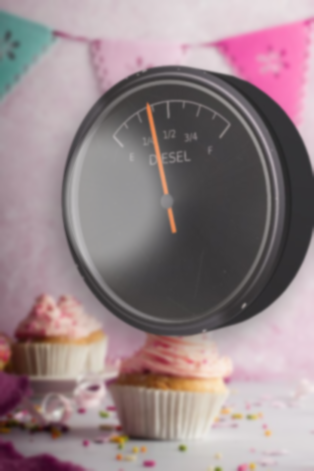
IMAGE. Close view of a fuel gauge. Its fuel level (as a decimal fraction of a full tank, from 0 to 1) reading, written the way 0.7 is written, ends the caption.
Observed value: 0.375
